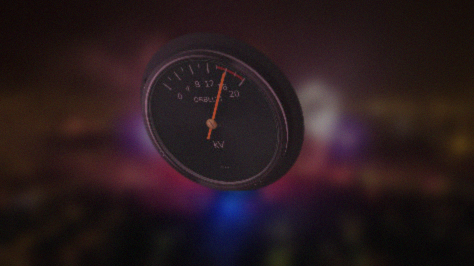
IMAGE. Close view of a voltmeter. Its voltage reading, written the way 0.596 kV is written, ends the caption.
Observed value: 16 kV
